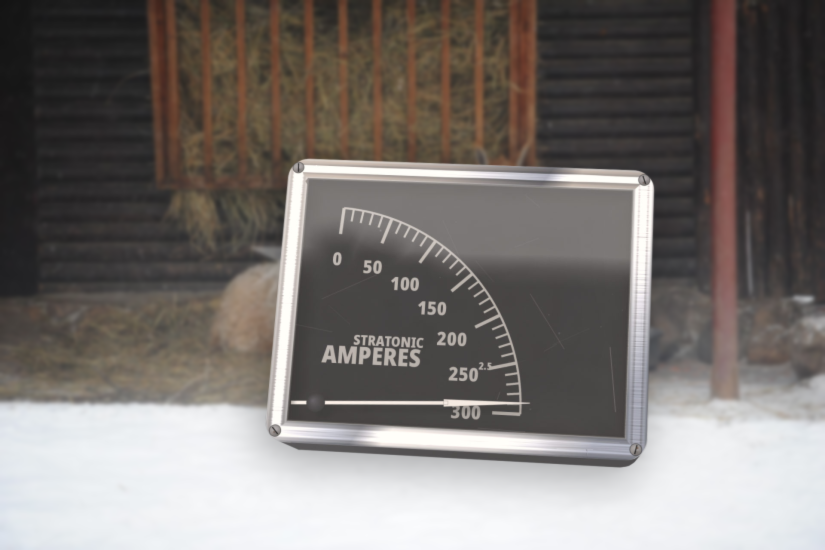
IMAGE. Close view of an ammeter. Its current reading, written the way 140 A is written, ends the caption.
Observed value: 290 A
